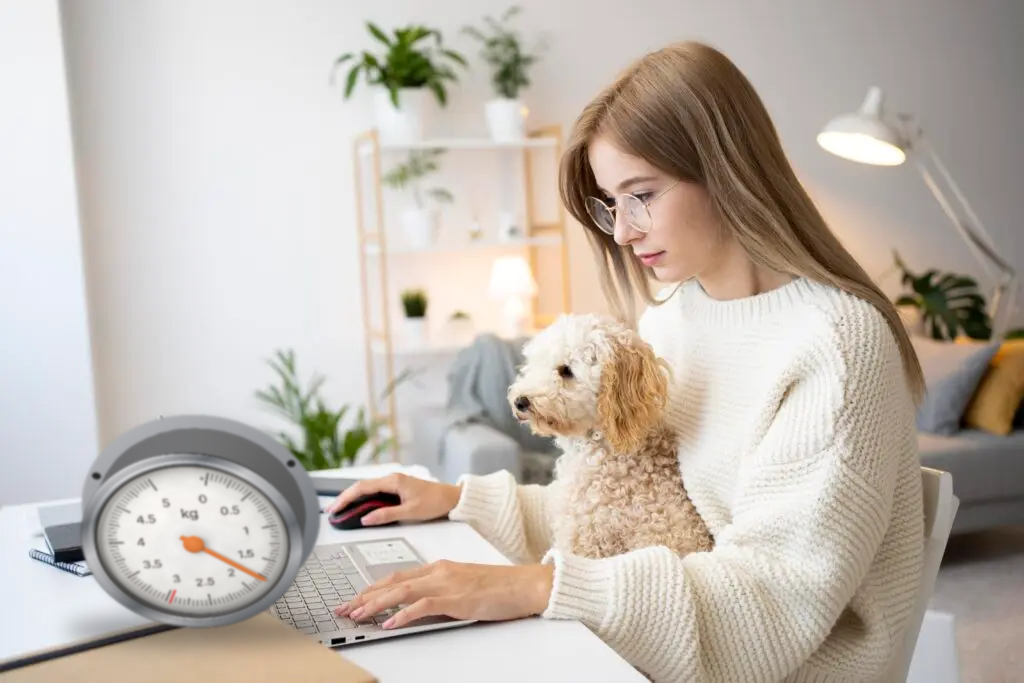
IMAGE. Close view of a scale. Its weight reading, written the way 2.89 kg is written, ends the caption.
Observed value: 1.75 kg
